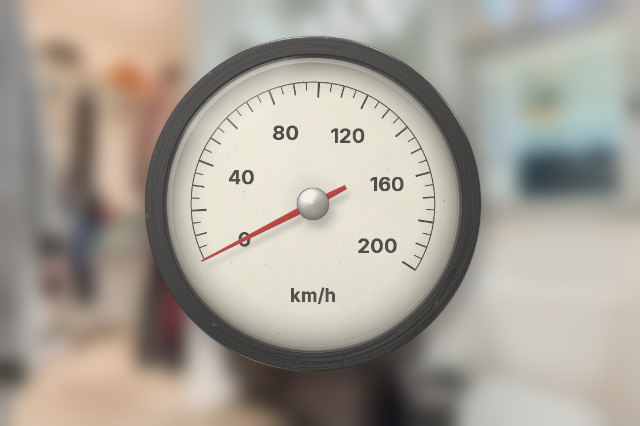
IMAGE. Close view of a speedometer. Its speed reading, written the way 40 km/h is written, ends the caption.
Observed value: 0 km/h
